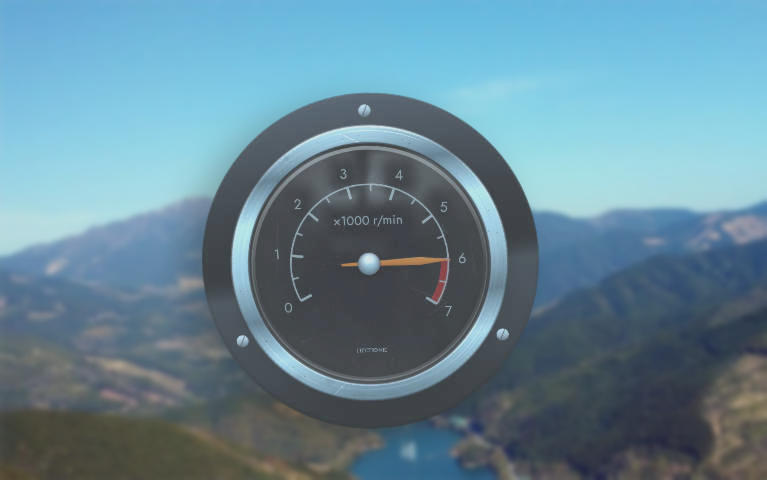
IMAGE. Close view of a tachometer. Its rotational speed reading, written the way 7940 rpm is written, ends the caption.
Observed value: 6000 rpm
